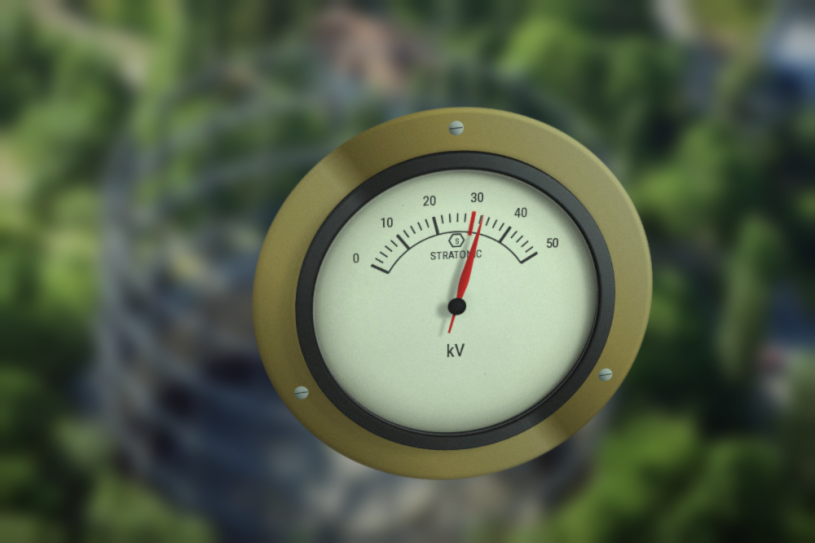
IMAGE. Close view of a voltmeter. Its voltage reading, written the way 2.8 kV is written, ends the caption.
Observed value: 32 kV
